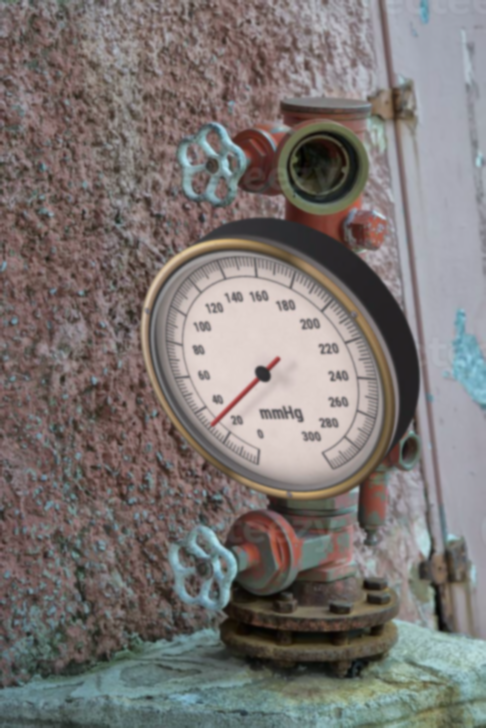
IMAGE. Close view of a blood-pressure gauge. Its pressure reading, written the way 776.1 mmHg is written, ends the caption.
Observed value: 30 mmHg
